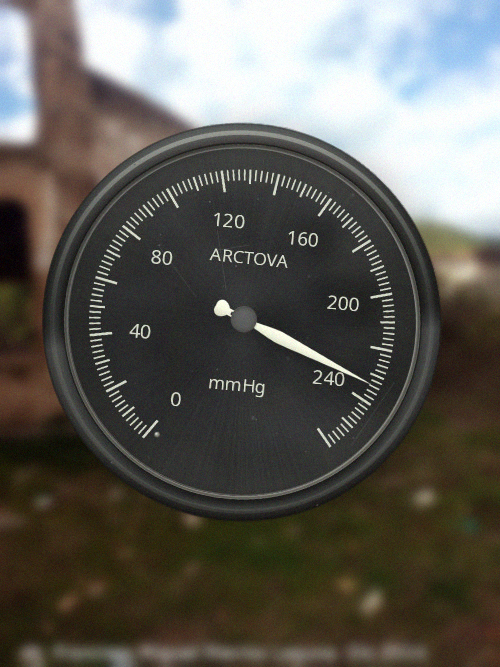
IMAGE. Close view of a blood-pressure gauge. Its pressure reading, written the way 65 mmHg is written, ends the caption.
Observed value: 234 mmHg
